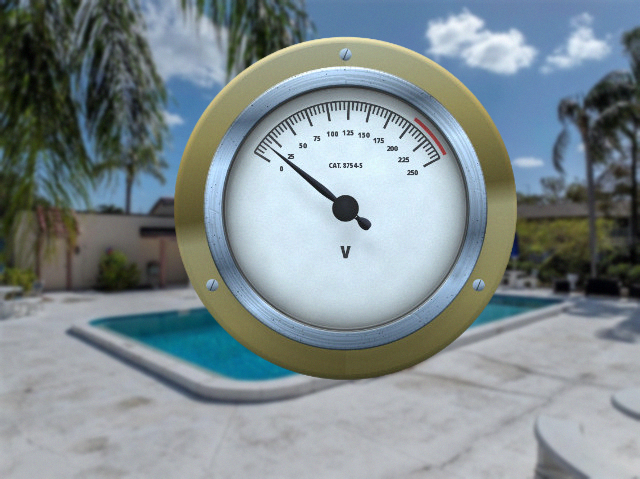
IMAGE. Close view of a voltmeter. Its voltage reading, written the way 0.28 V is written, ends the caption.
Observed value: 15 V
